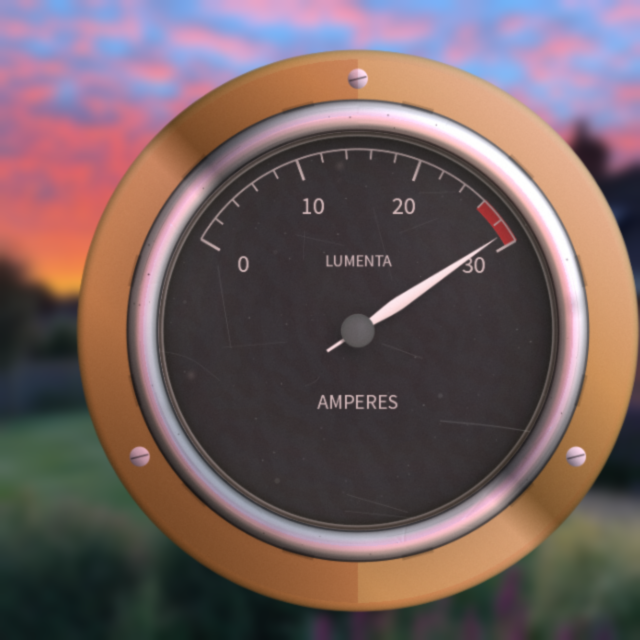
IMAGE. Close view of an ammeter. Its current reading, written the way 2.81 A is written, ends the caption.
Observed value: 29 A
